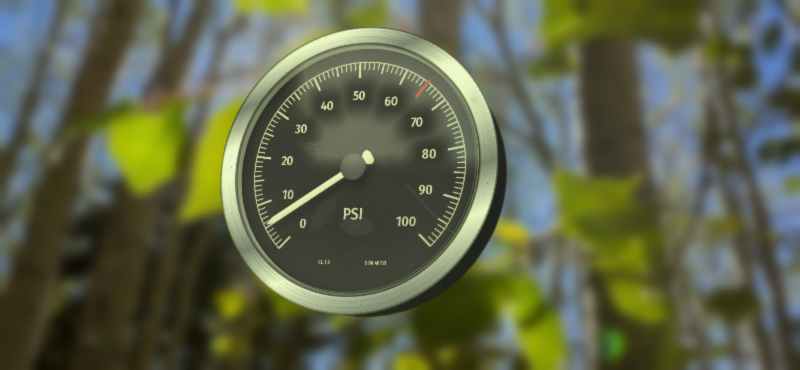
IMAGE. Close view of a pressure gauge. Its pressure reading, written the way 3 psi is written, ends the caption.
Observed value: 5 psi
